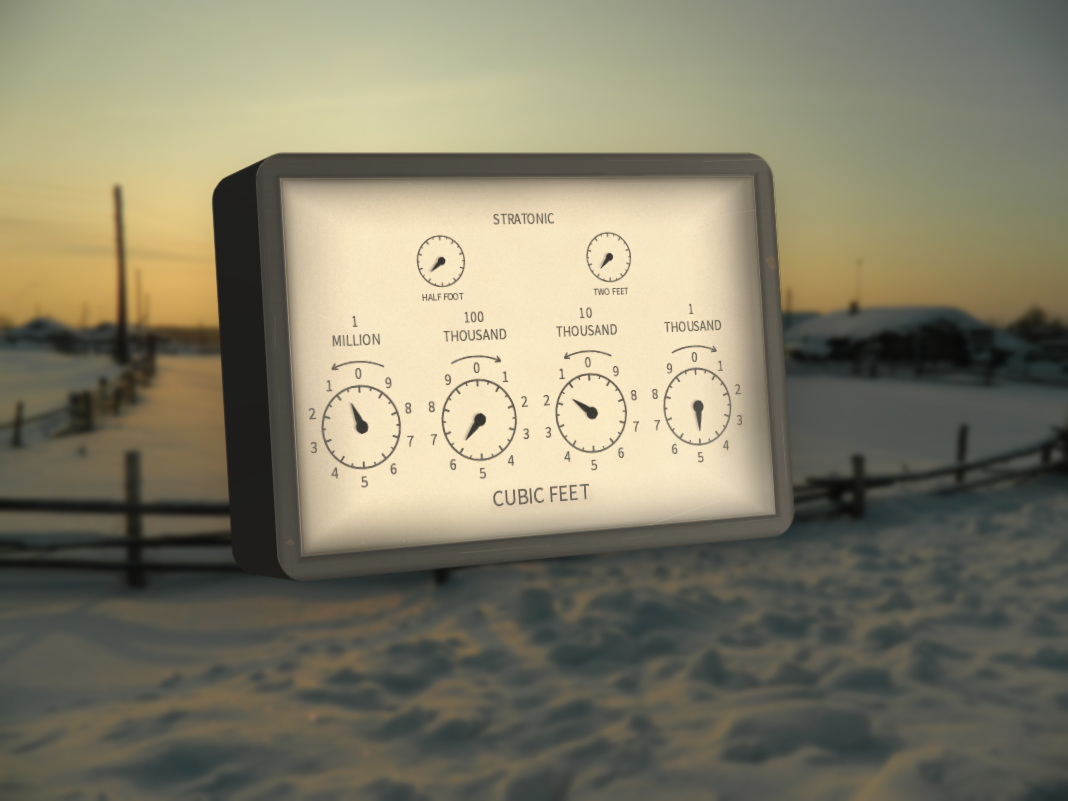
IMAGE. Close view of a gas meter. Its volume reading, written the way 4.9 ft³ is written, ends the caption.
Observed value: 61500 ft³
